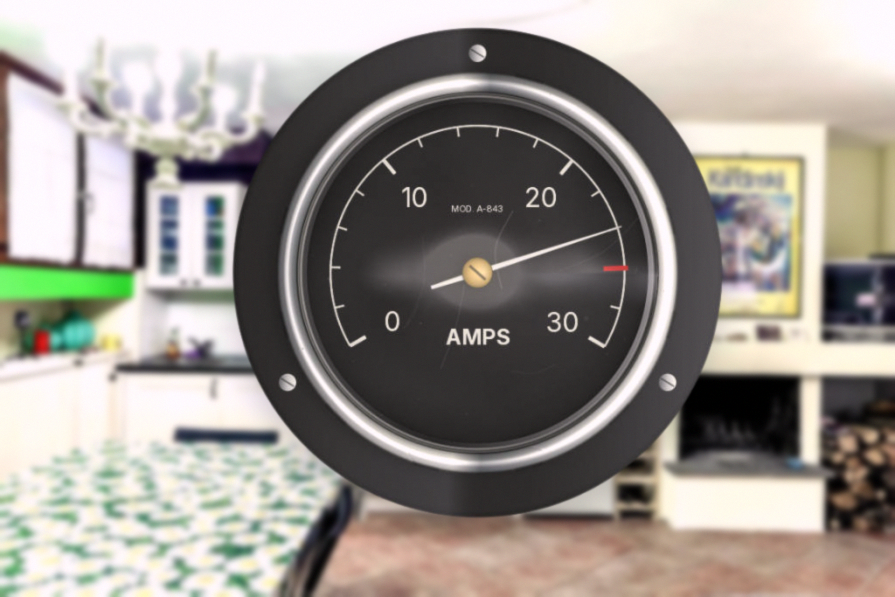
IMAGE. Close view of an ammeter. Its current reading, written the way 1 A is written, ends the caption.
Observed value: 24 A
